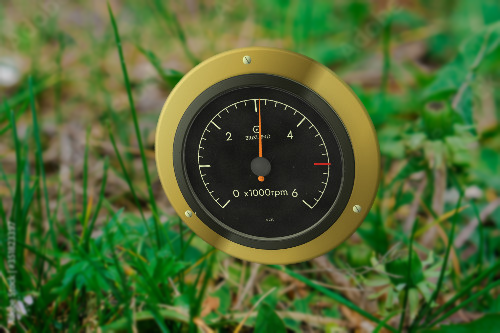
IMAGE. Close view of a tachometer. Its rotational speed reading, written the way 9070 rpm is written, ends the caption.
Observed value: 3100 rpm
